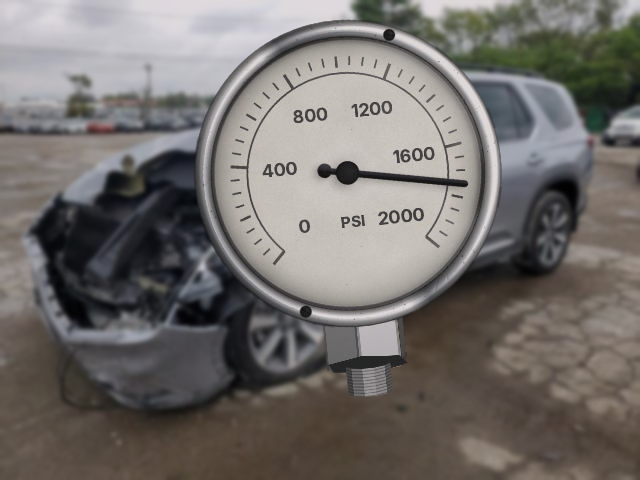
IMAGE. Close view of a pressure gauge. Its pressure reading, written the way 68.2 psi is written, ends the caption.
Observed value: 1750 psi
